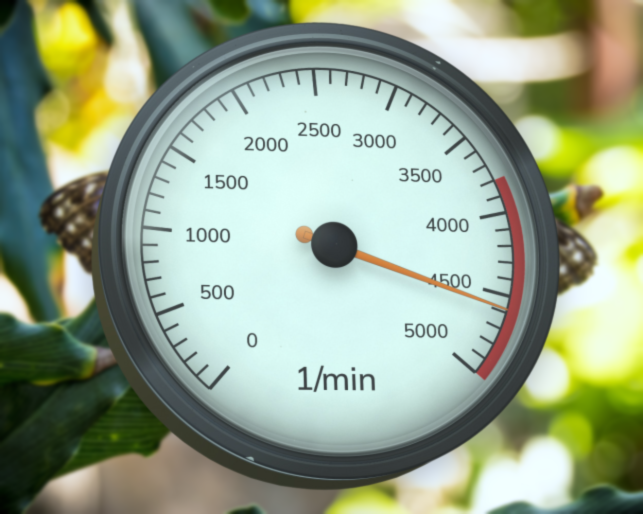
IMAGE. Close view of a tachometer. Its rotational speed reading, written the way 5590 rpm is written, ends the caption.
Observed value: 4600 rpm
